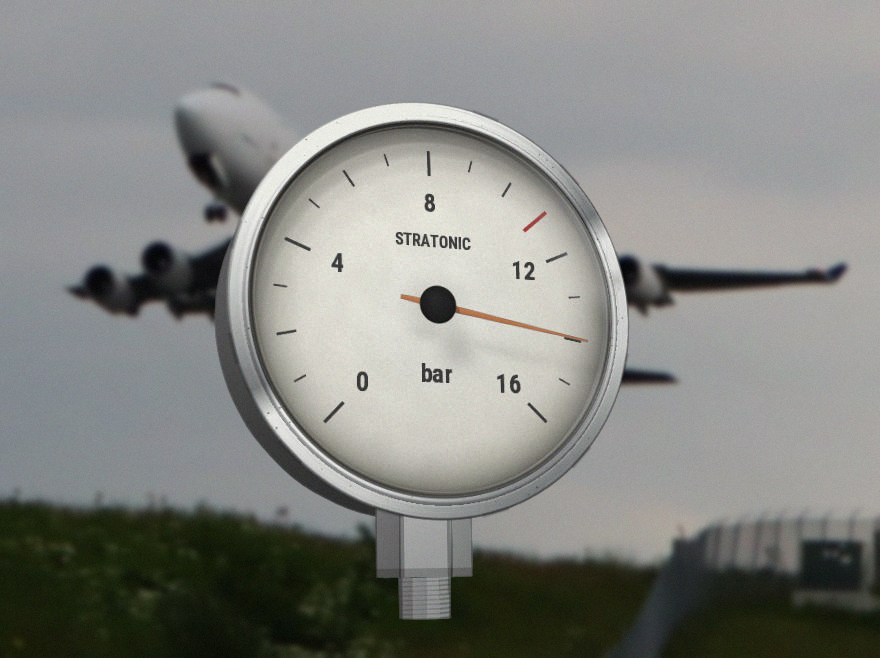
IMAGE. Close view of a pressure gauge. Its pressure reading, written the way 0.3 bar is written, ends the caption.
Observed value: 14 bar
